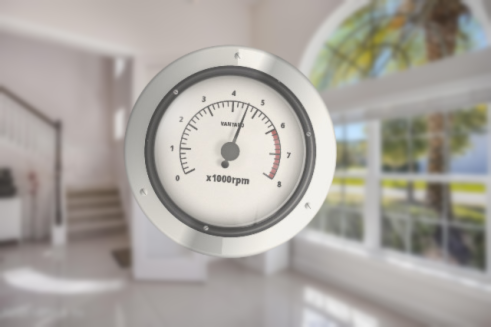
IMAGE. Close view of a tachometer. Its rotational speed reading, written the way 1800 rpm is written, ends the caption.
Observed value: 4600 rpm
